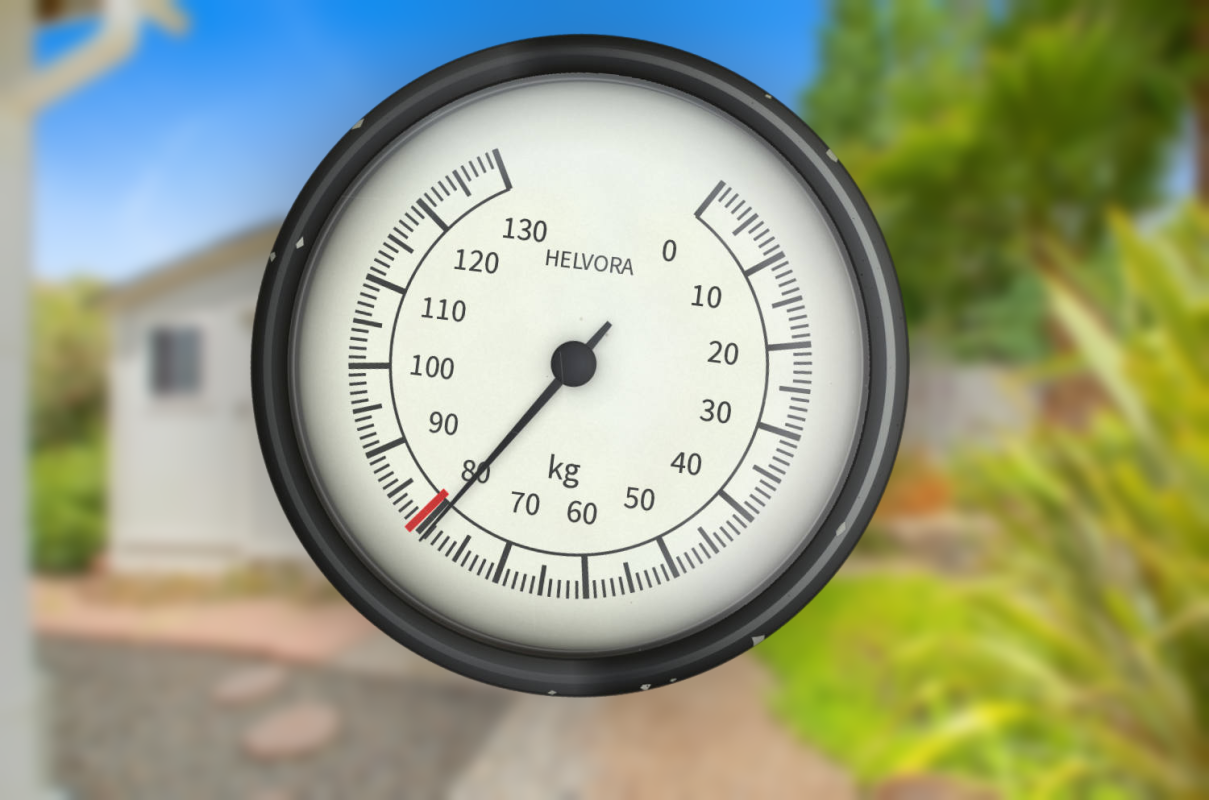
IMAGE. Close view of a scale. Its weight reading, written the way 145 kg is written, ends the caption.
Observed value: 79 kg
